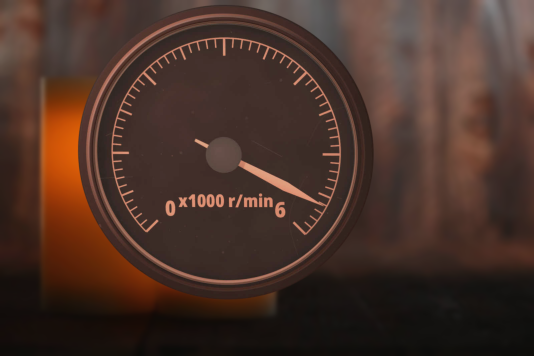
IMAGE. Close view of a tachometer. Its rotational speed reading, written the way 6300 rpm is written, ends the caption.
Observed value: 5600 rpm
